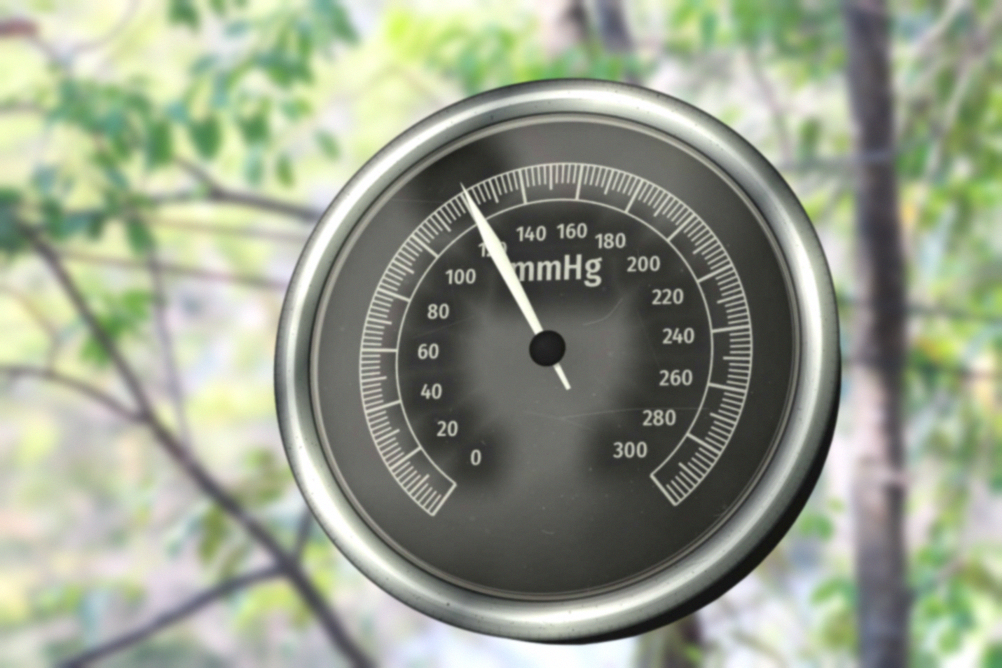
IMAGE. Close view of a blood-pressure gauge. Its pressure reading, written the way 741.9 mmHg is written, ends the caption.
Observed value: 122 mmHg
